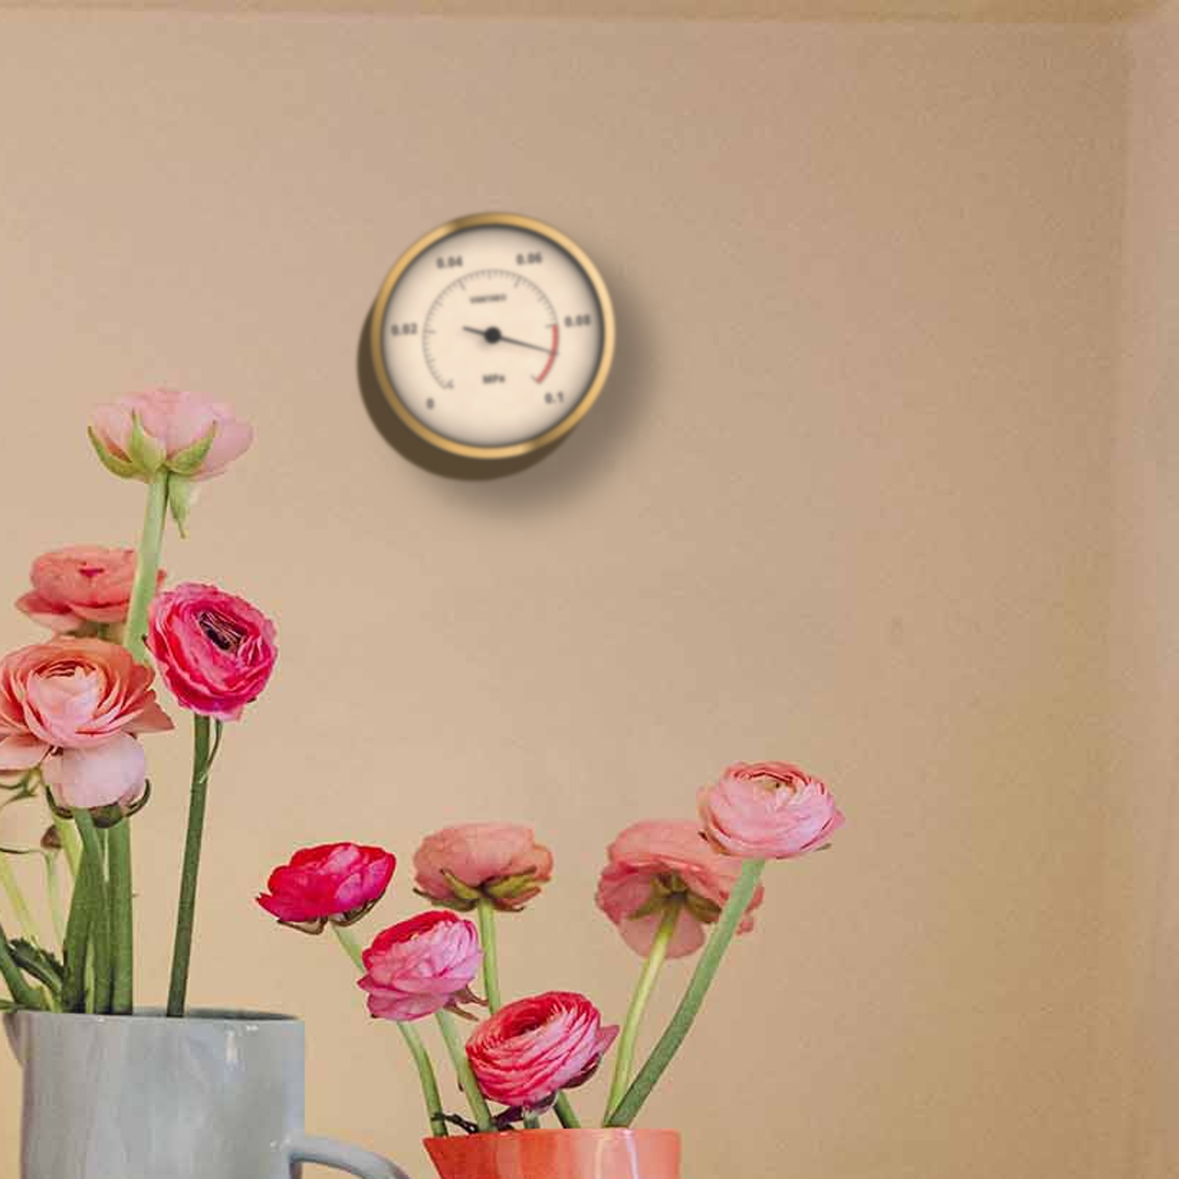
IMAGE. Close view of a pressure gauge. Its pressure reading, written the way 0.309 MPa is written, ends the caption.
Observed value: 0.09 MPa
